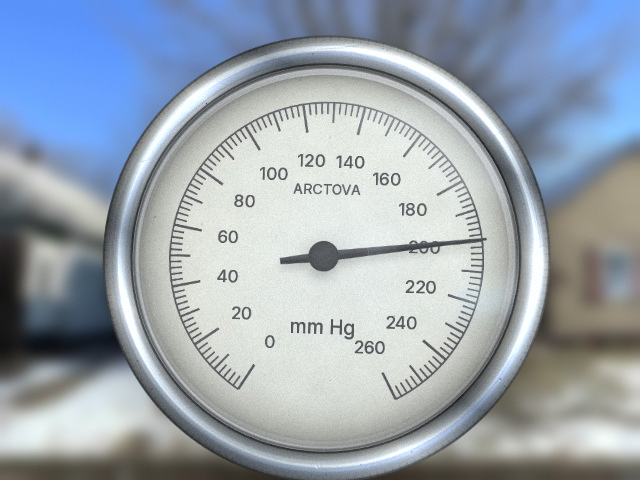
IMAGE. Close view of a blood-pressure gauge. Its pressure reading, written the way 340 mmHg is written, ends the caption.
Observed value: 200 mmHg
